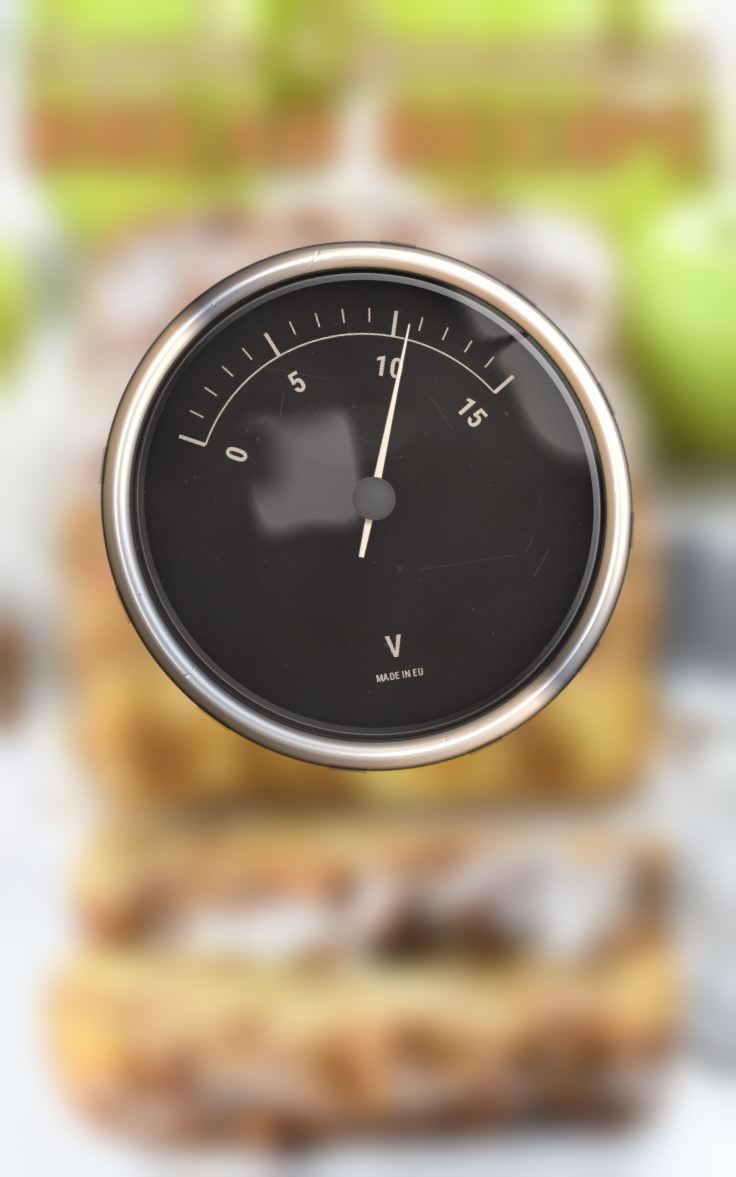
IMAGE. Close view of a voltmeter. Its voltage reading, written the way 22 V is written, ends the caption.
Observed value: 10.5 V
